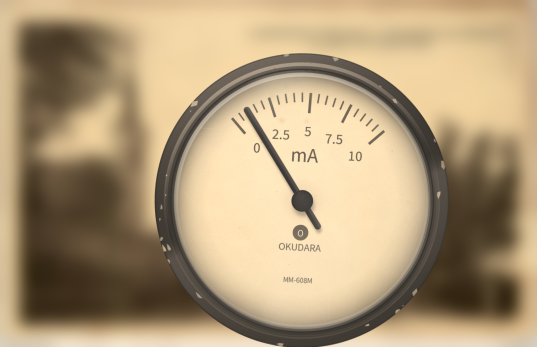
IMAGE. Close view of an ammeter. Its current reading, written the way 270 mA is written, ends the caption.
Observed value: 1 mA
